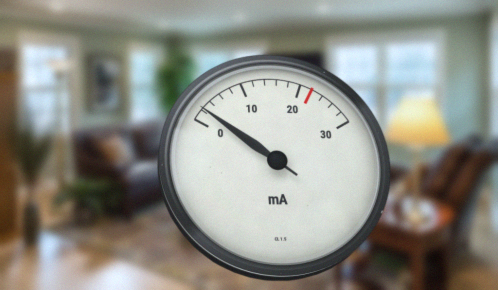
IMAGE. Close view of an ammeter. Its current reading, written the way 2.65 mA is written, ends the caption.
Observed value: 2 mA
